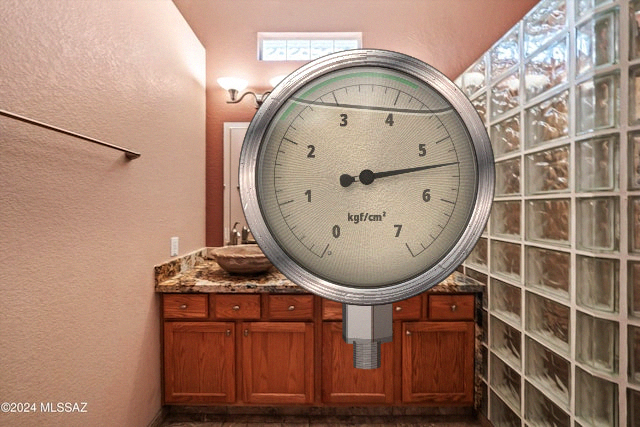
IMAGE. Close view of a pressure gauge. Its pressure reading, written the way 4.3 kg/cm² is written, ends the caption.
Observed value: 5.4 kg/cm²
